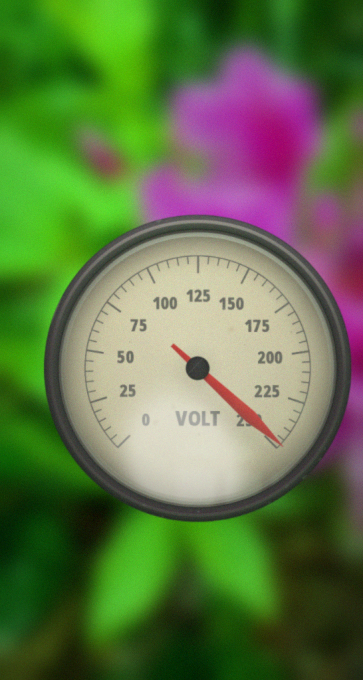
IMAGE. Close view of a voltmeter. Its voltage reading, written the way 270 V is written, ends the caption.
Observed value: 247.5 V
